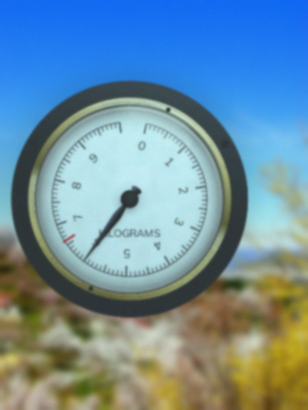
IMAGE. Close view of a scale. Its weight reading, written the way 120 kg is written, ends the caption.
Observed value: 6 kg
